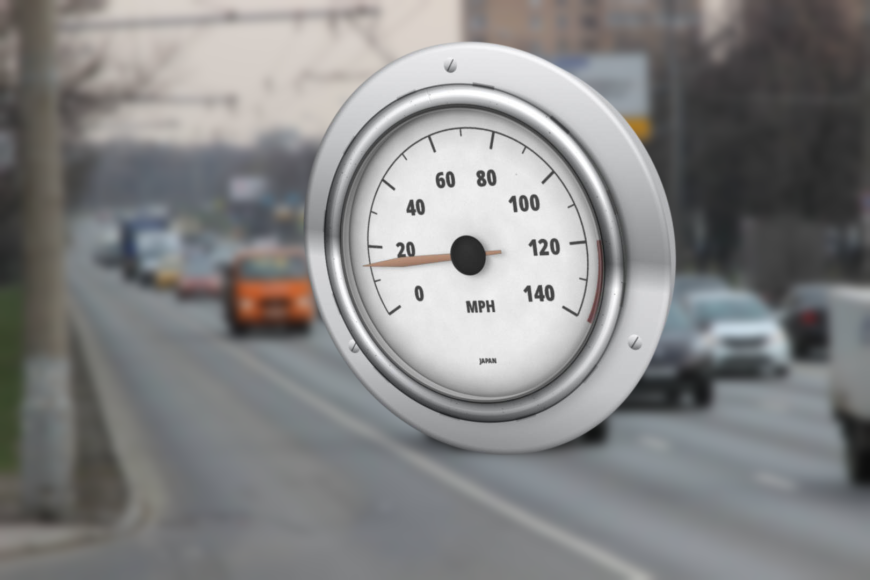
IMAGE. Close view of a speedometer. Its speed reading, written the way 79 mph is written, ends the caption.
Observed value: 15 mph
